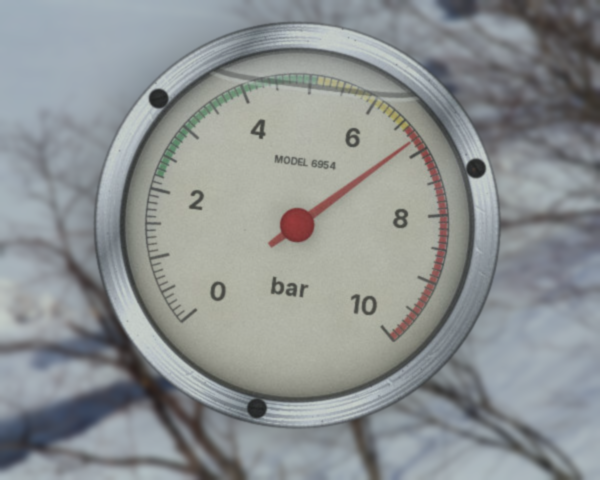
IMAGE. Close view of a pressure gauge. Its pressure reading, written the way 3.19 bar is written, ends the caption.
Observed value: 6.8 bar
